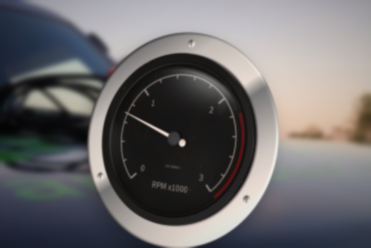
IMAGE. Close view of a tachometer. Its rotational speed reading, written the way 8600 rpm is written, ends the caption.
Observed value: 700 rpm
